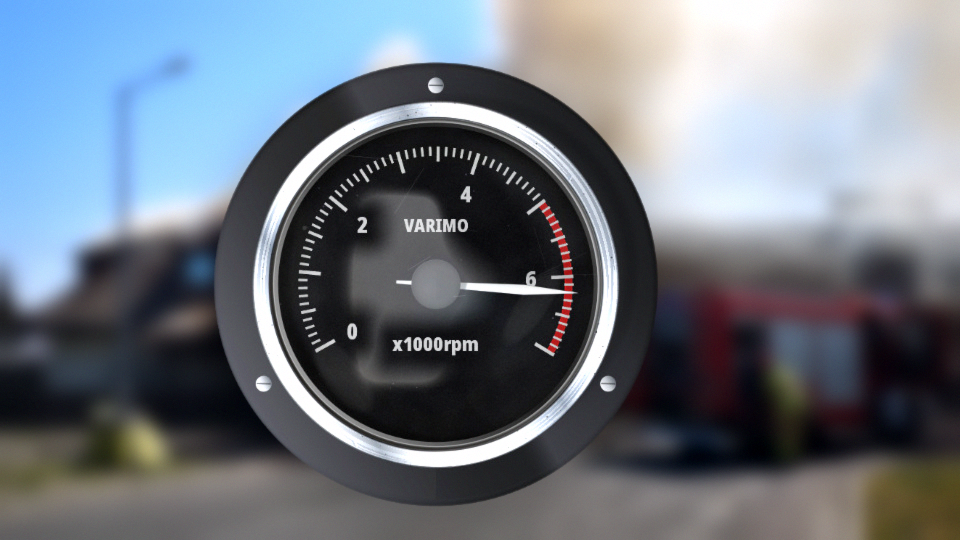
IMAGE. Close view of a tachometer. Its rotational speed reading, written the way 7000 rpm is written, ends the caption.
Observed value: 6200 rpm
